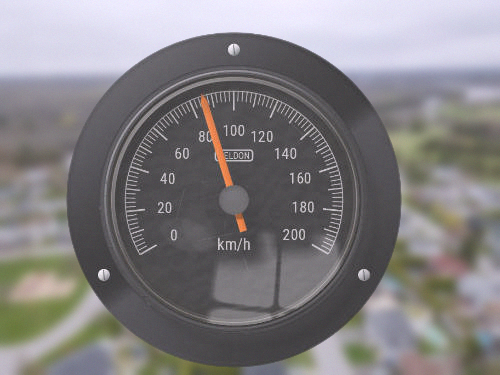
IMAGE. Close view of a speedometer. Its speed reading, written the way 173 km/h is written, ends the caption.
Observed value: 86 km/h
